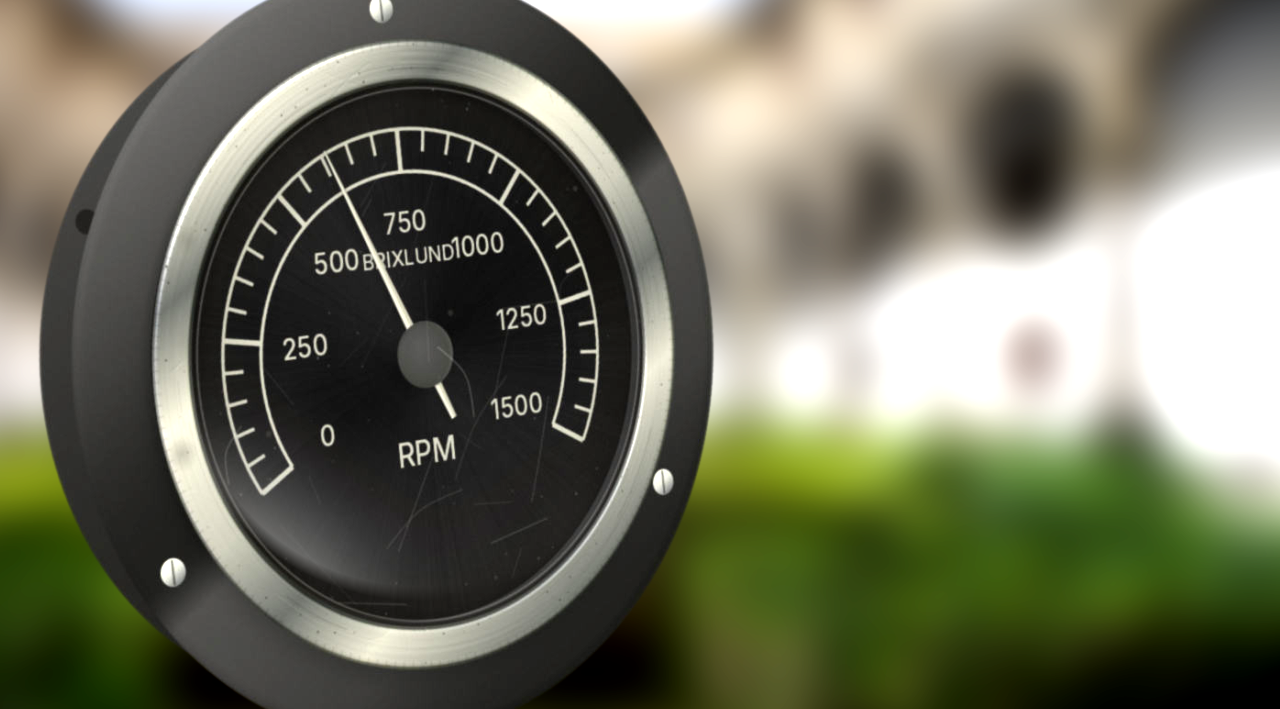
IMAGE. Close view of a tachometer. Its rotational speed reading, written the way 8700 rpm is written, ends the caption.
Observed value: 600 rpm
